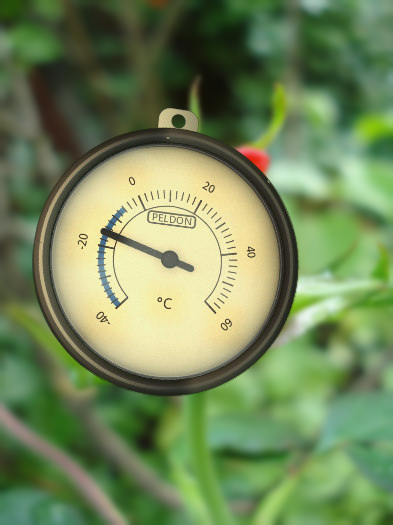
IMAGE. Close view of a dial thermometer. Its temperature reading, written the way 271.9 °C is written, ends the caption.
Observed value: -16 °C
